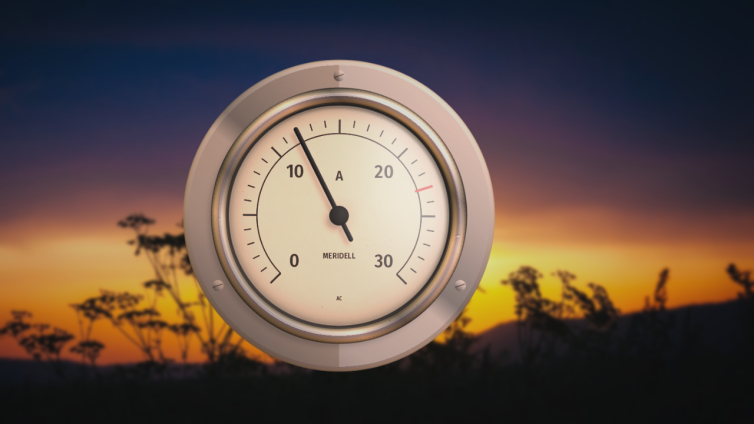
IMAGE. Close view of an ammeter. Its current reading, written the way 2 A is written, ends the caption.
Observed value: 12 A
